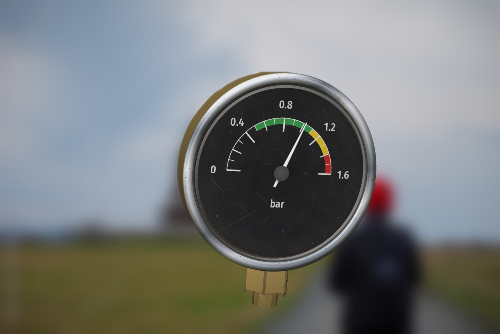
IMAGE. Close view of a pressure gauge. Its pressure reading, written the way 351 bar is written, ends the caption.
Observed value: 1 bar
